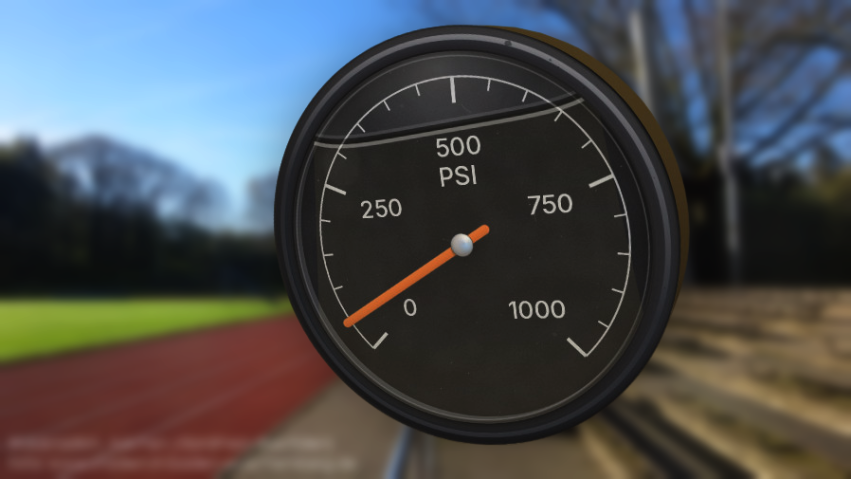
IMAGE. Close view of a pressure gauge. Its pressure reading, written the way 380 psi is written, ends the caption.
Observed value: 50 psi
